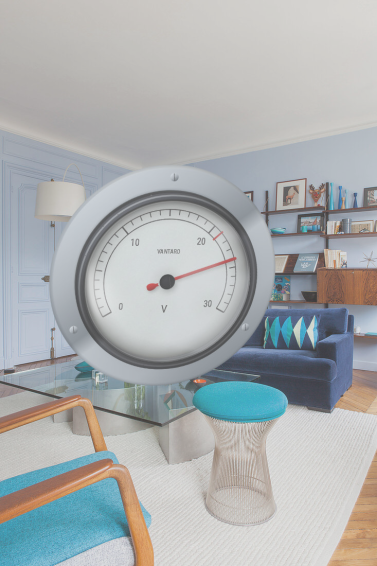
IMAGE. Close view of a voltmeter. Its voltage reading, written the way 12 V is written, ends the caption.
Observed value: 24 V
